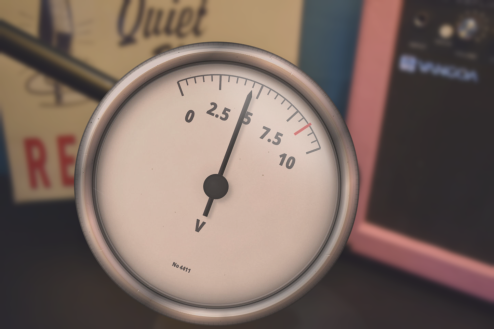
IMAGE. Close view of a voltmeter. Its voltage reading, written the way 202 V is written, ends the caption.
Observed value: 4.5 V
